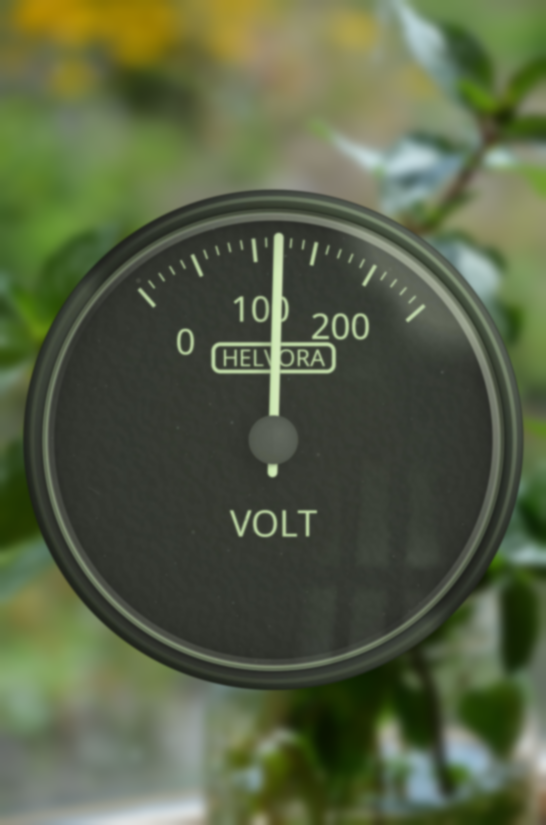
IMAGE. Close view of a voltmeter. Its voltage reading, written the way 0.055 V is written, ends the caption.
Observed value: 120 V
